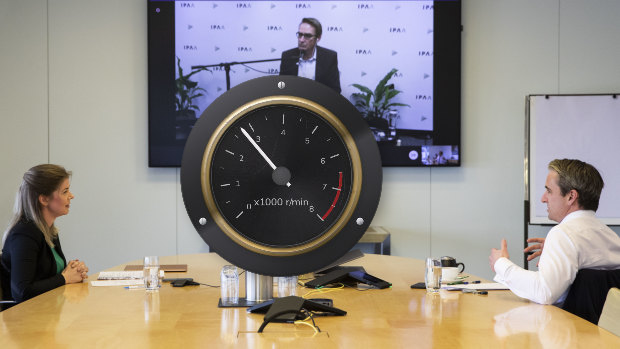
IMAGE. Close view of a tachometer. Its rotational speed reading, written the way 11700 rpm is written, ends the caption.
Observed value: 2750 rpm
